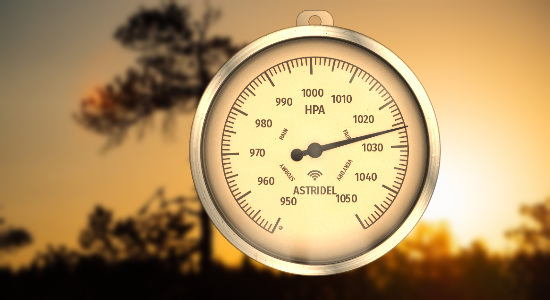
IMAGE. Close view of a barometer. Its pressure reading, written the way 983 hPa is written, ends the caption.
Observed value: 1026 hPa
